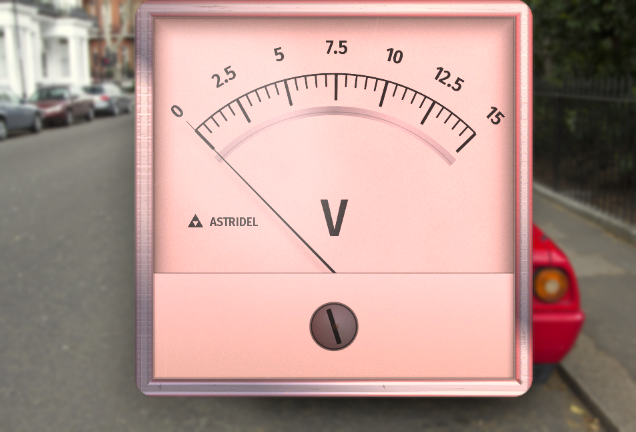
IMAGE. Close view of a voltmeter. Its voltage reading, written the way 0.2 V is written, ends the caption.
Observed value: 0 V
